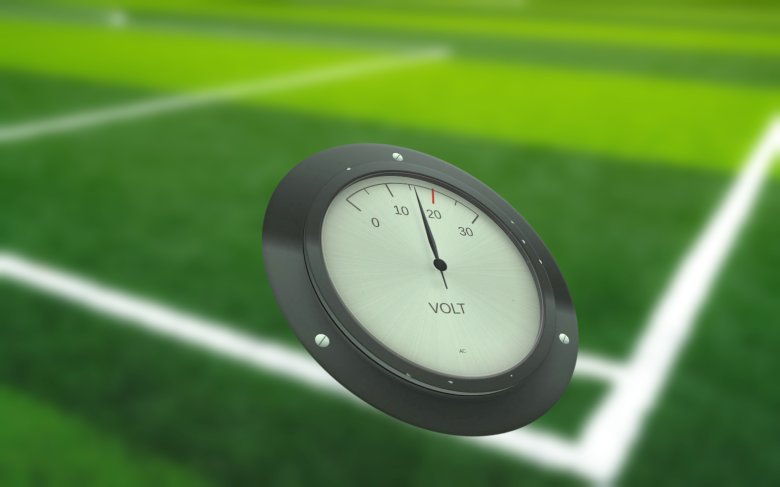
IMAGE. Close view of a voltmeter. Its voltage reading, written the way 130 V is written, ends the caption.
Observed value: 15 V
